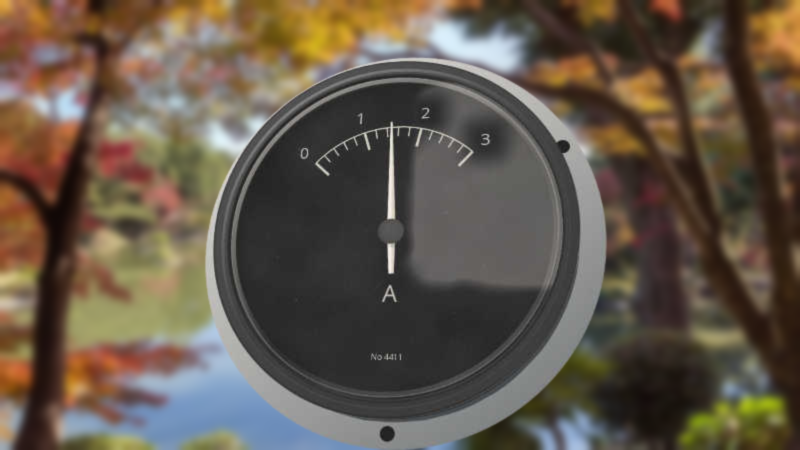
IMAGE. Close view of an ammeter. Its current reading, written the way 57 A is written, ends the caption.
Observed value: 1.5 A
